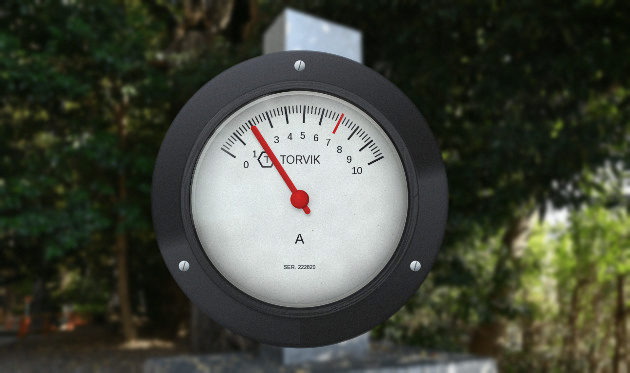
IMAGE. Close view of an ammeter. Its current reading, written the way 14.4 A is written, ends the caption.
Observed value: 2 A
